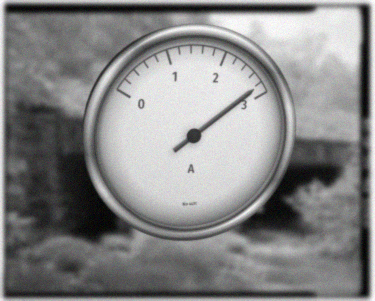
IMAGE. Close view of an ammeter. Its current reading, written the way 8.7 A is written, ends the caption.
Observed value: 2.8 A
